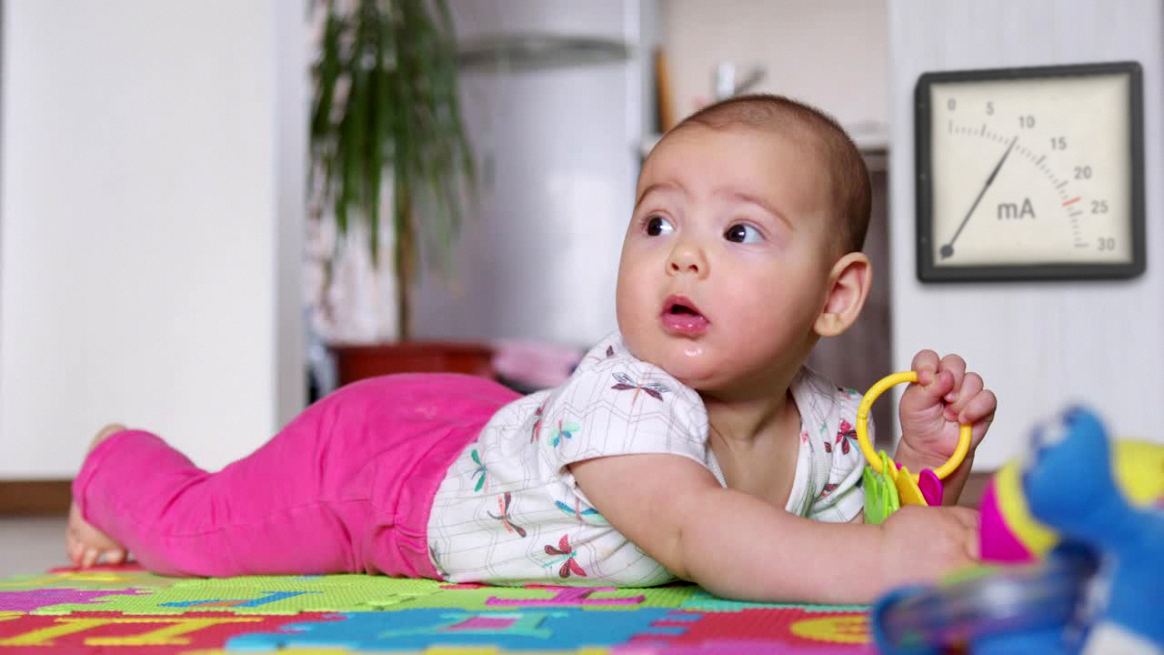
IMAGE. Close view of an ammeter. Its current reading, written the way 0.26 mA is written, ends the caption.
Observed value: 10 mA
